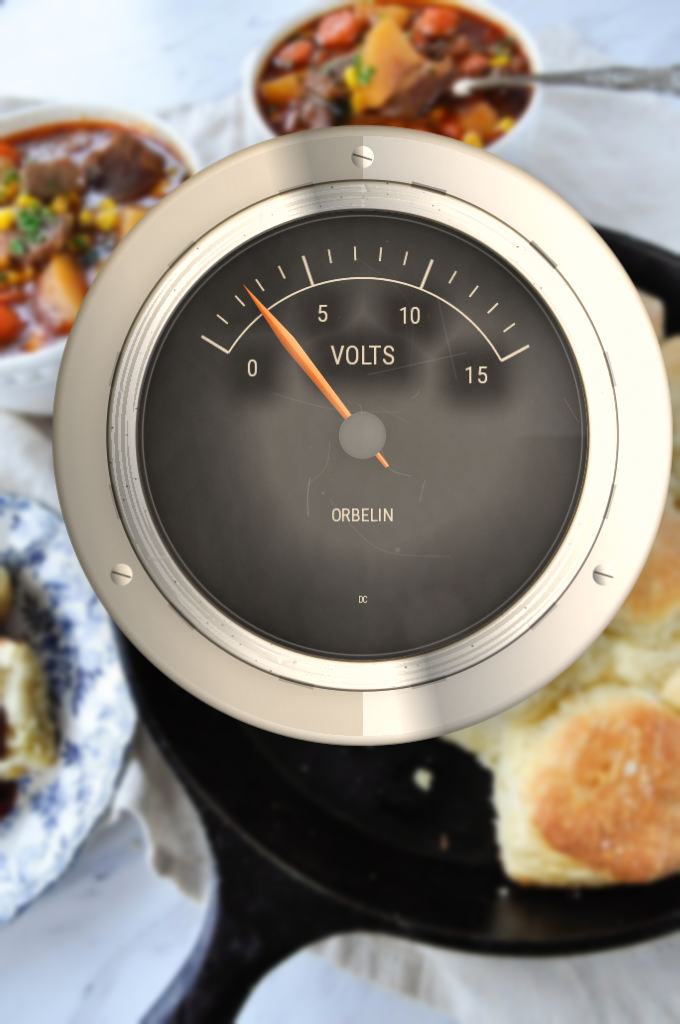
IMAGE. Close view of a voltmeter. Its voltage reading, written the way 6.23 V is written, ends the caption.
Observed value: 2.5 V
